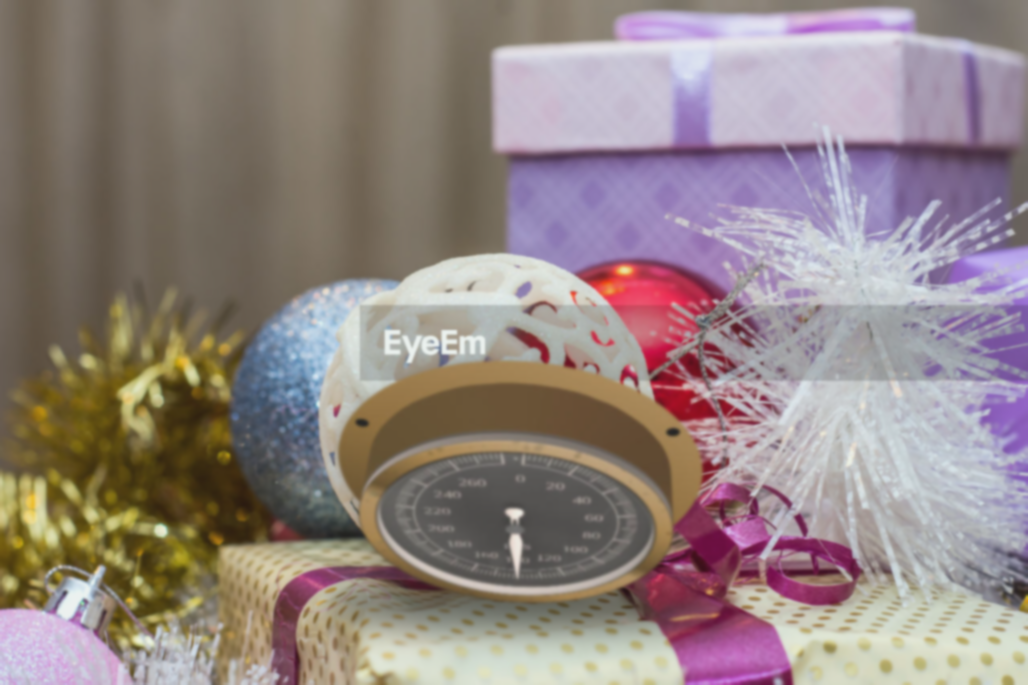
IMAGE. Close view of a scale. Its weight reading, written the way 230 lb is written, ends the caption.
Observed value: 140 lb
